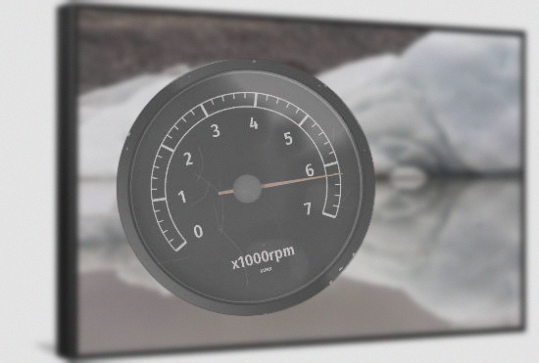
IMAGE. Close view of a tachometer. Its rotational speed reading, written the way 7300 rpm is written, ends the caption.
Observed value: 6200 rpm
